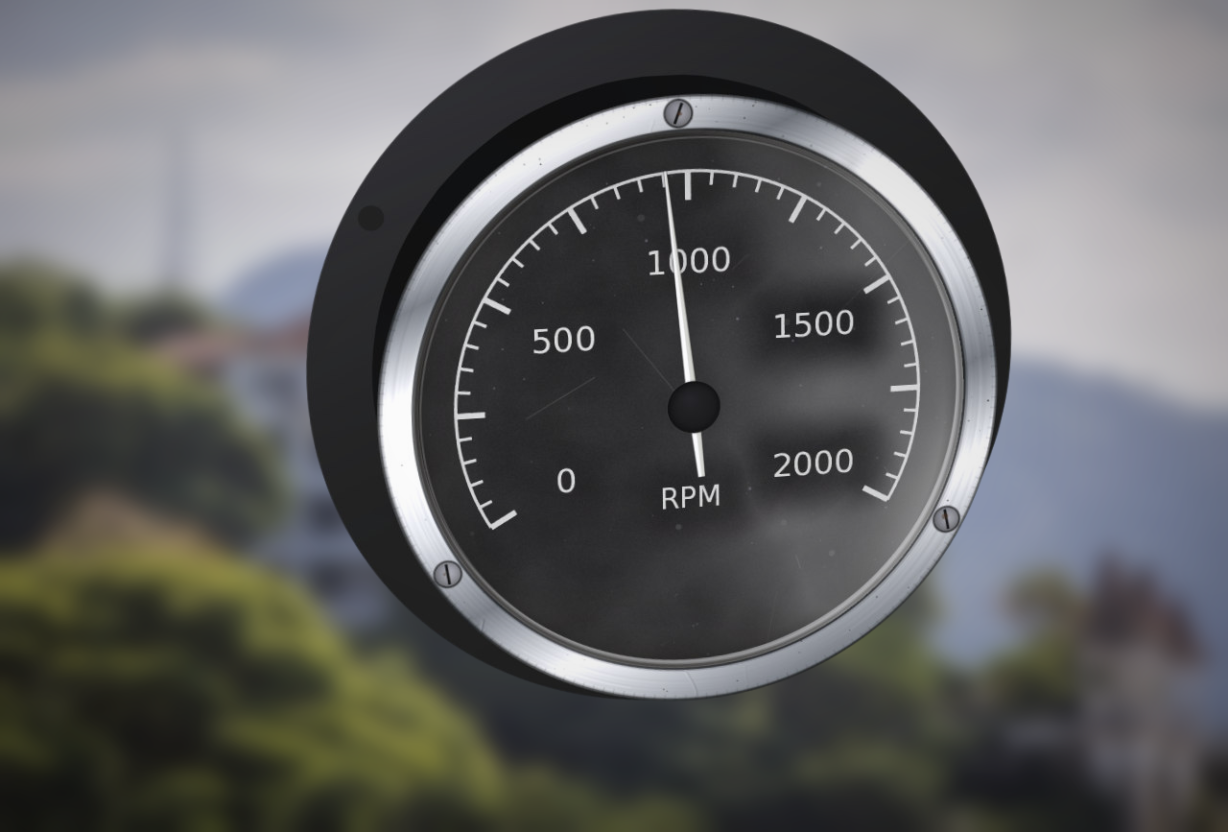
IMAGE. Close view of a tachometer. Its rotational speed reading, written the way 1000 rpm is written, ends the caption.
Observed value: 950 rpm
